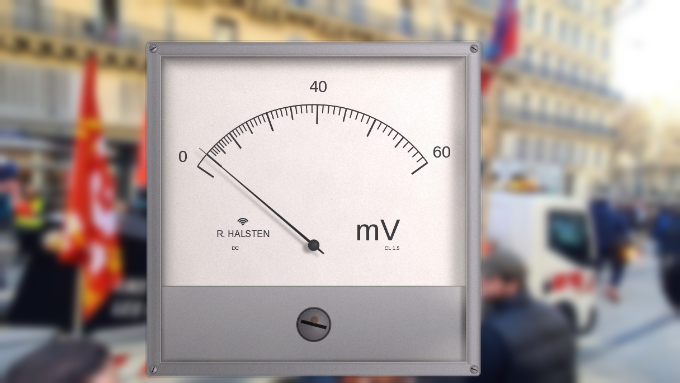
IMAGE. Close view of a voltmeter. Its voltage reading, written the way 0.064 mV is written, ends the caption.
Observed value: 10 mV
